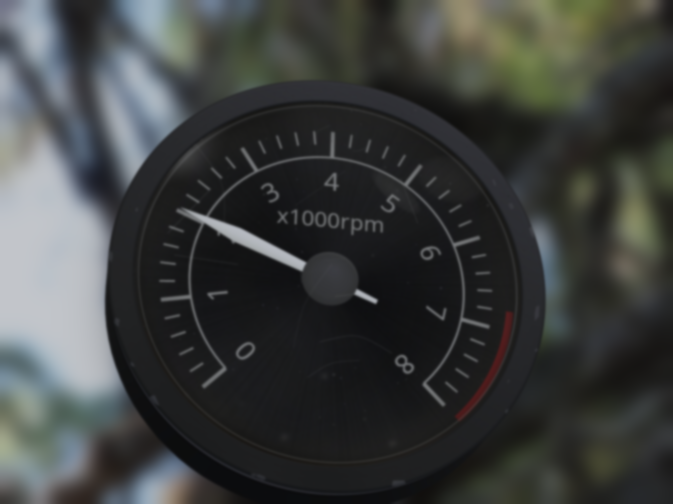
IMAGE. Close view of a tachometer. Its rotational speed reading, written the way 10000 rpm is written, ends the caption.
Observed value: 2000 rpm
